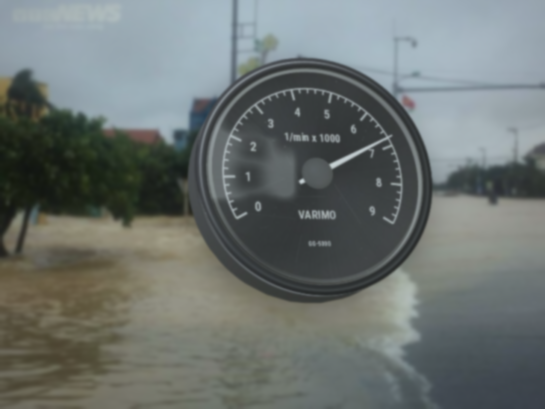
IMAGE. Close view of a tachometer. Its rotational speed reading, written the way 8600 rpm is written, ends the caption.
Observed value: 6800 rpm
